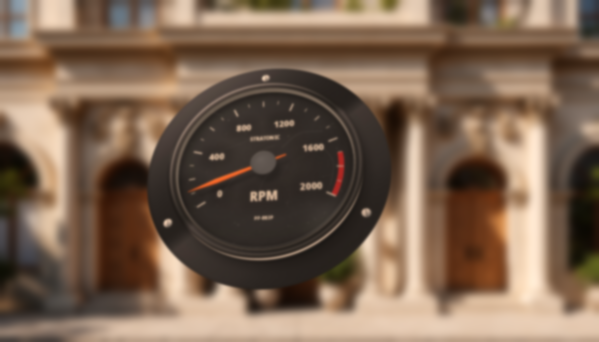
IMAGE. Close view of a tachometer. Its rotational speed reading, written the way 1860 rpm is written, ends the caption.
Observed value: 100 rpm
